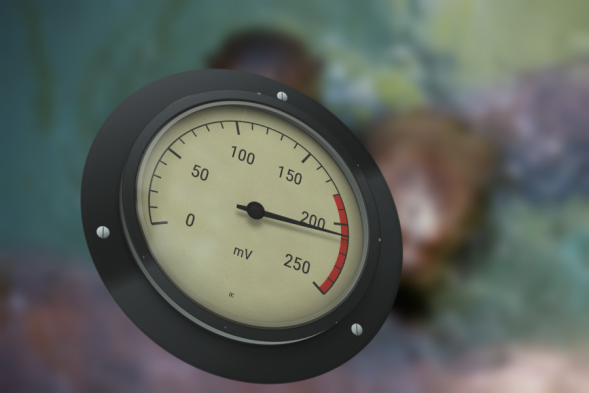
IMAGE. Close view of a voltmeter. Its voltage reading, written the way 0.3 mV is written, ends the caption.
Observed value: 210 mV
